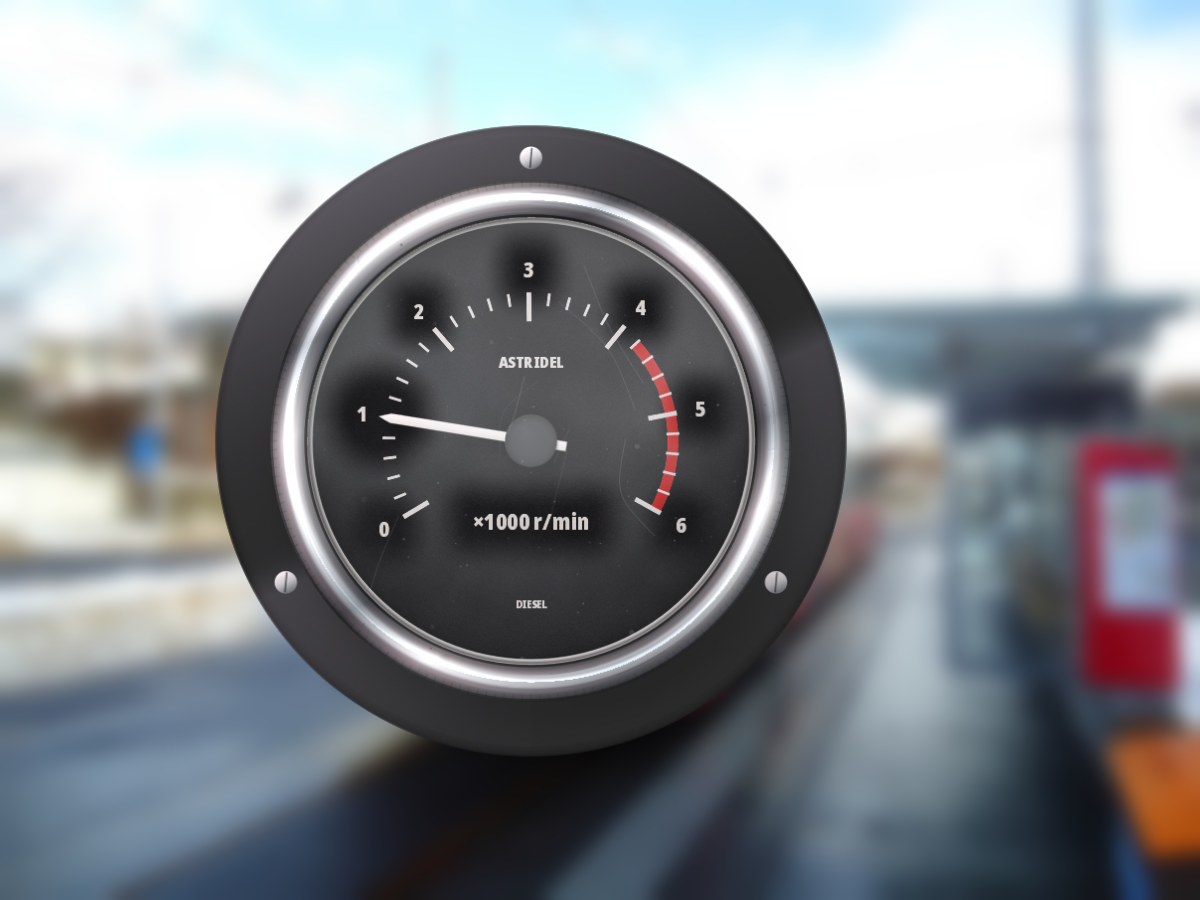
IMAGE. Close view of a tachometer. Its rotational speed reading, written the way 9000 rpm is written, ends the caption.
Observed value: 1000 rpm
